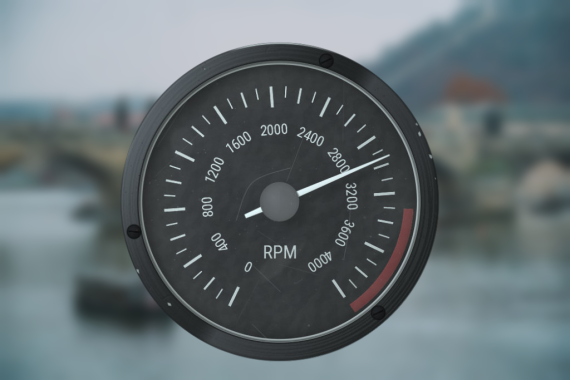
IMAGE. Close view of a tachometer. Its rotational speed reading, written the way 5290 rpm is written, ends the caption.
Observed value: 2950 rpm
